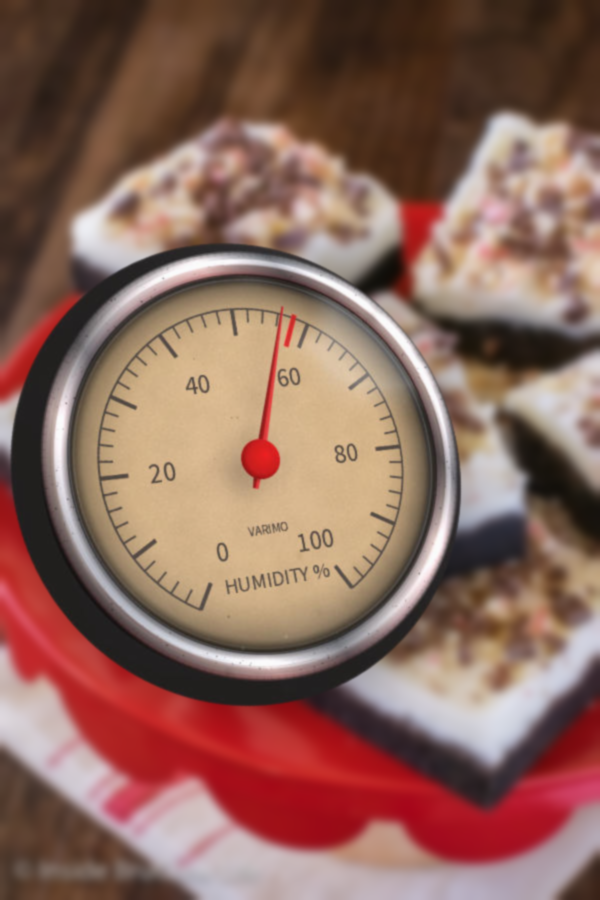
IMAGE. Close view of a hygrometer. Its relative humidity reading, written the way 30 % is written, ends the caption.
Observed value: 56 %
